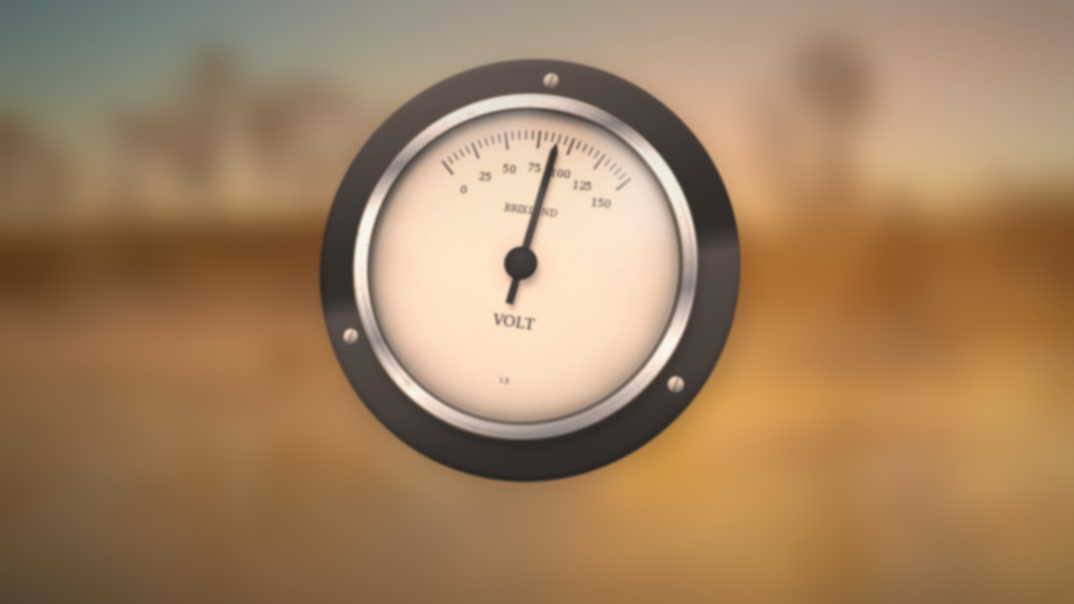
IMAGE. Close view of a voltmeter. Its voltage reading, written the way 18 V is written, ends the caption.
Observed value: 90 V
